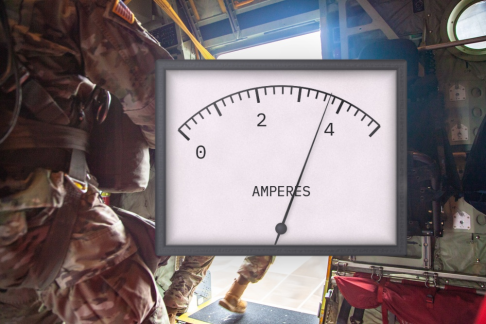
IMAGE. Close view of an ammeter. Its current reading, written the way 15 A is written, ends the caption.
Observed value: 3.7 A
